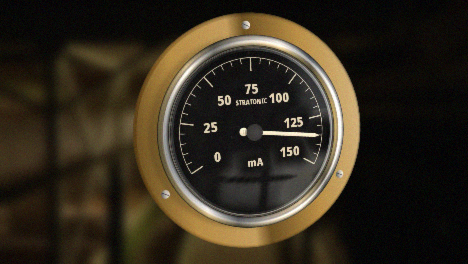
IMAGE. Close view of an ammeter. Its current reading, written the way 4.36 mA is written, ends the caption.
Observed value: 135 mA
